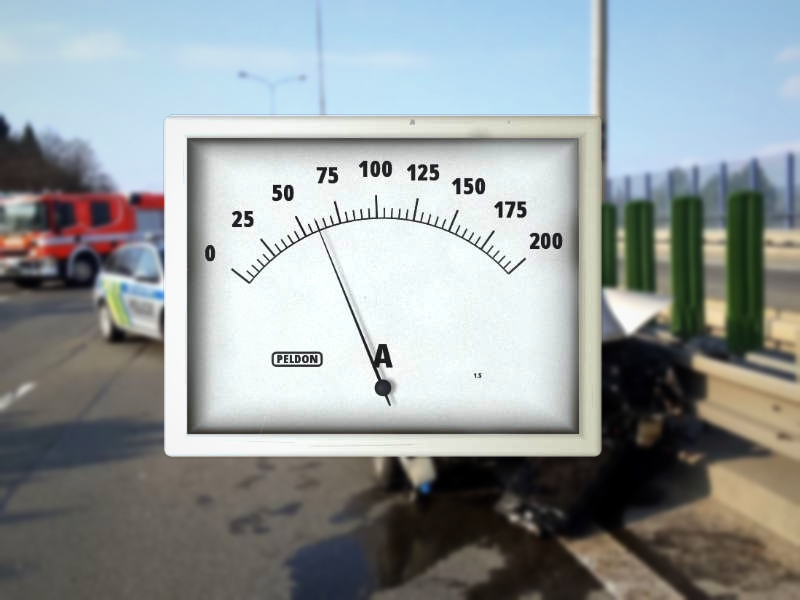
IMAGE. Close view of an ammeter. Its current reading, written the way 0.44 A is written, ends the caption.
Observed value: 60 A
